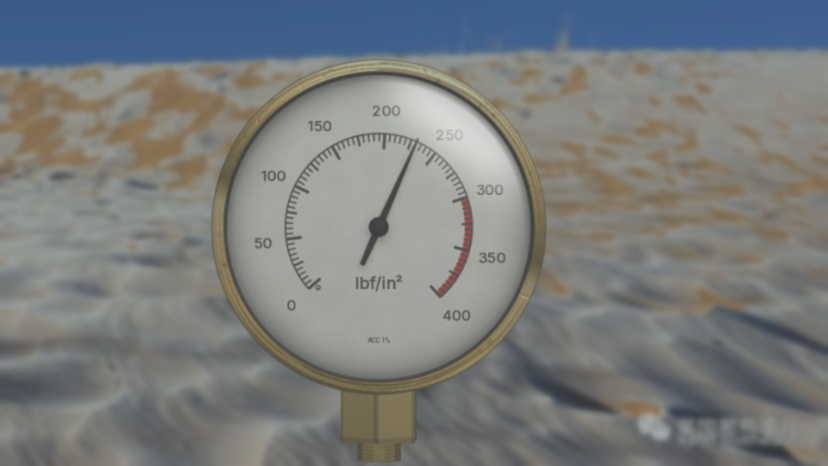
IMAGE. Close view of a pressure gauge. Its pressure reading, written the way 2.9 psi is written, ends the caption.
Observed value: 230 psi
